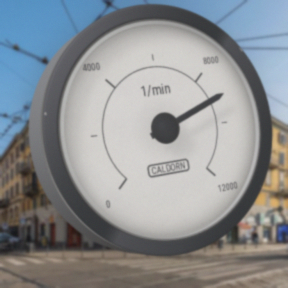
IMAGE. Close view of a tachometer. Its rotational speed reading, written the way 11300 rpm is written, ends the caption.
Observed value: 9000 rpm
